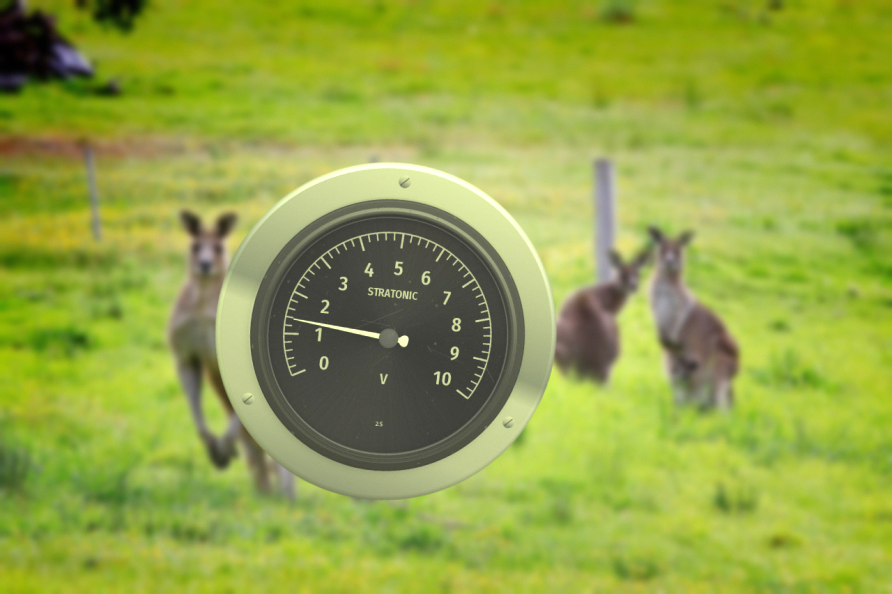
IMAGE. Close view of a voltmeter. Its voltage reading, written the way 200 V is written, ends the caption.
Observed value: 1.4 V
